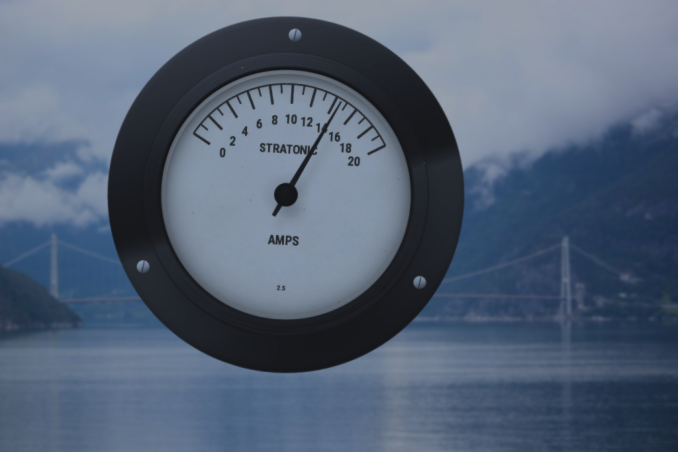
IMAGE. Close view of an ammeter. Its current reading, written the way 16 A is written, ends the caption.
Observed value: 14.5 A
